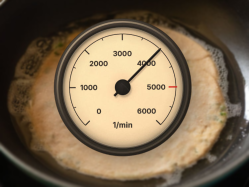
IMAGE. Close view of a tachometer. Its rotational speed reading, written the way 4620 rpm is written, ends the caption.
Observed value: 4000 rpm
